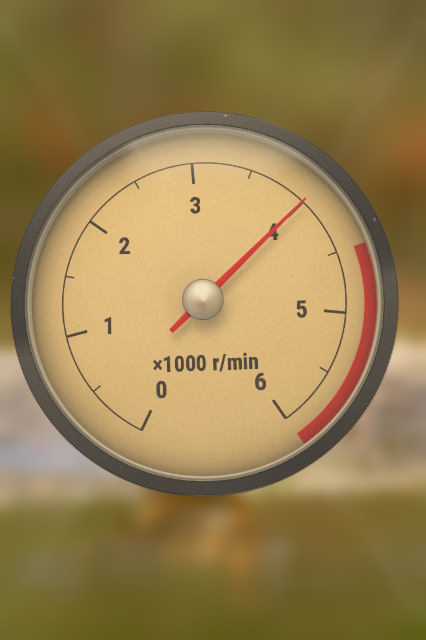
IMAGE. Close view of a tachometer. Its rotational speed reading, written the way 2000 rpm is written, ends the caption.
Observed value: 4000 rpm
